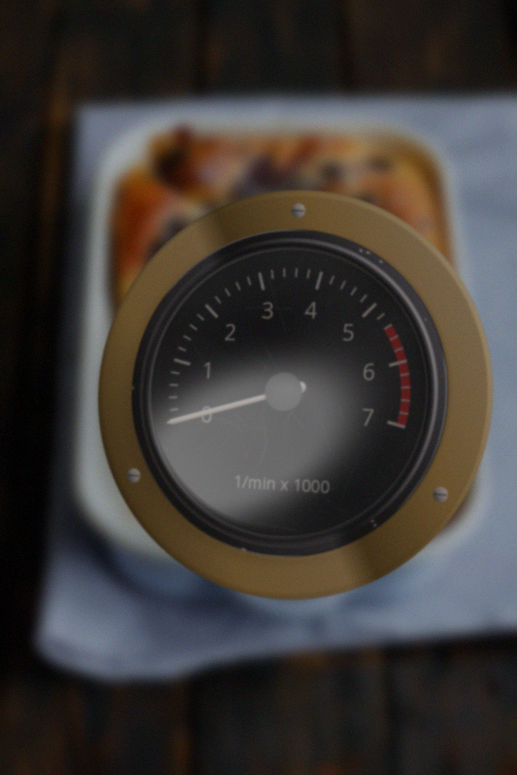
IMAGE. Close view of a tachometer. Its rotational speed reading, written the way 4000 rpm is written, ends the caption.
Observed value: 0 rpm
